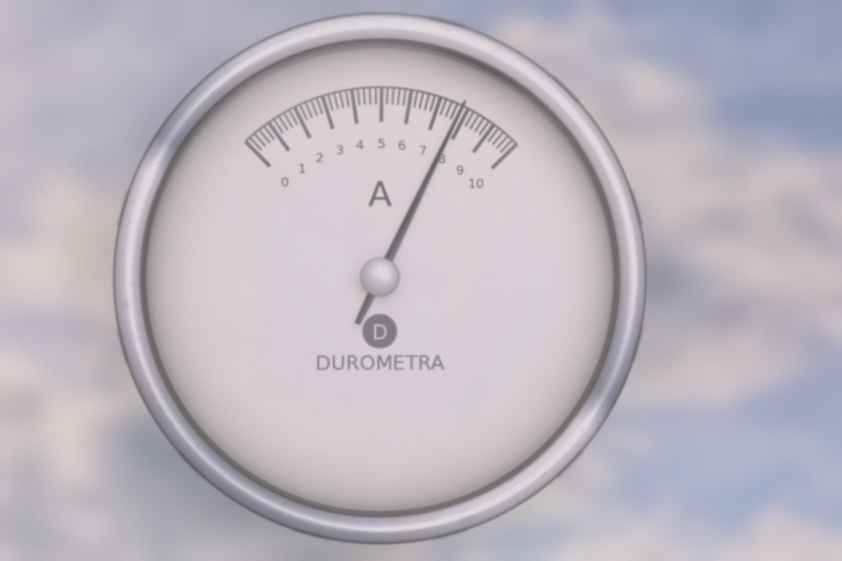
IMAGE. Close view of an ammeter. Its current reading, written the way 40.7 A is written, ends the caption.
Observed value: 7.8 A
